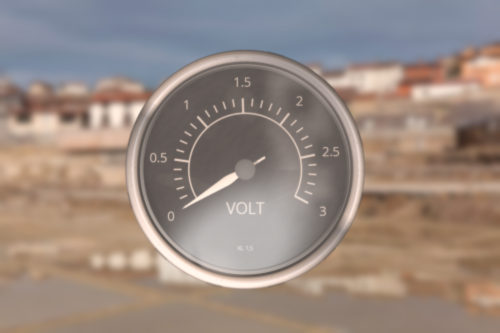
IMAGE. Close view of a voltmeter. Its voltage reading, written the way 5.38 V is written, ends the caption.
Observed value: 0 V
